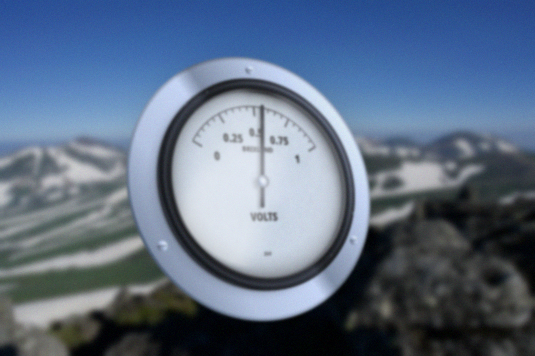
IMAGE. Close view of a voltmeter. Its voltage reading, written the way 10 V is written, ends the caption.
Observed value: 0.55 V
